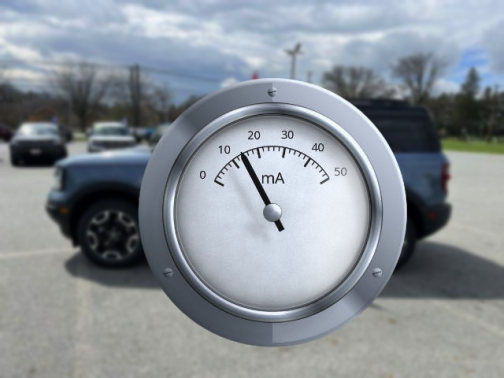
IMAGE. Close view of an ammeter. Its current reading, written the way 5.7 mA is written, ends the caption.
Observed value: 14 mA
